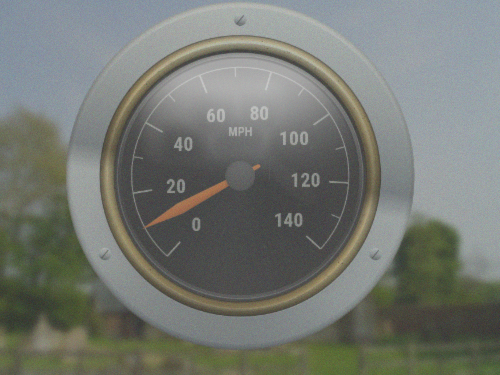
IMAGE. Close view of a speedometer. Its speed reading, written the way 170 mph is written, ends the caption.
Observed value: 10 mph
